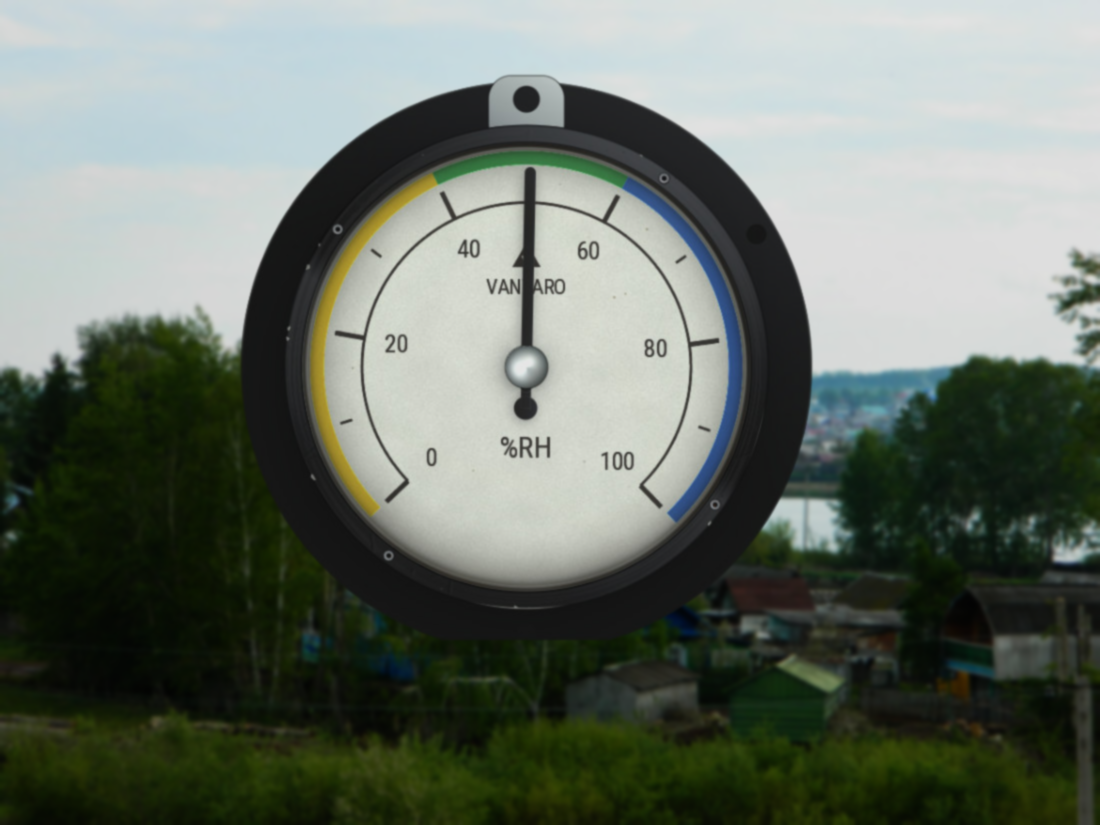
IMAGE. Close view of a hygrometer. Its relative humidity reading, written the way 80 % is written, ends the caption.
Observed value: 50 %
